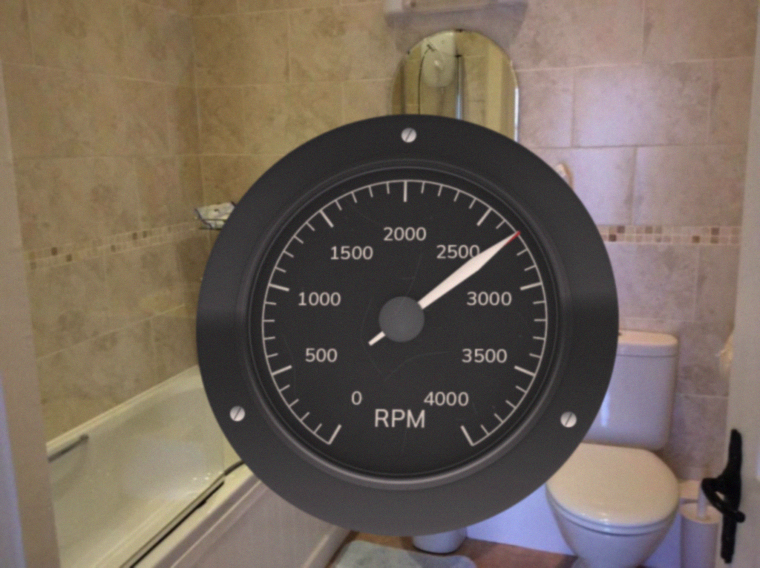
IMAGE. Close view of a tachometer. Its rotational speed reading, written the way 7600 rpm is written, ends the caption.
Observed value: 2700 rpm
